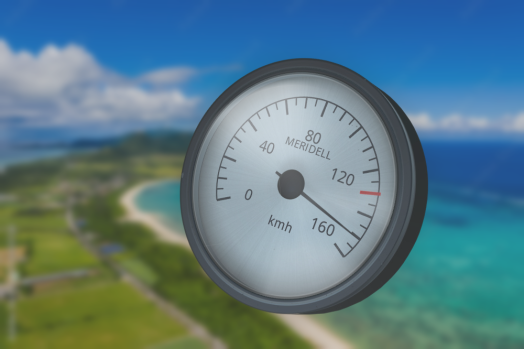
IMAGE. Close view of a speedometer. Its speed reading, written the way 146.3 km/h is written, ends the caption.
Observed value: 150 km/h
